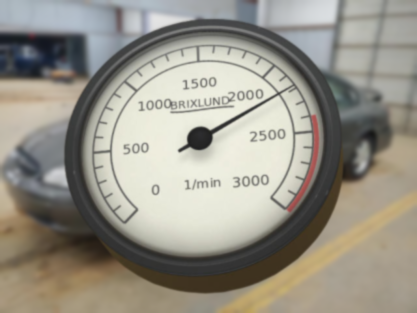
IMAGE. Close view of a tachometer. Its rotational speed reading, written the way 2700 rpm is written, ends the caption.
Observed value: 2200 rpm
